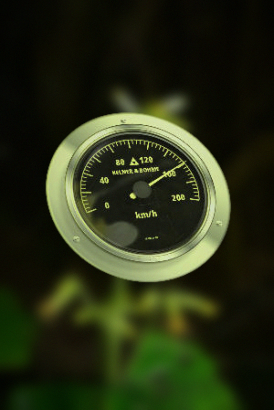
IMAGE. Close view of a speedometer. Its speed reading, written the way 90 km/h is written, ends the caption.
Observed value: 160 km/h
